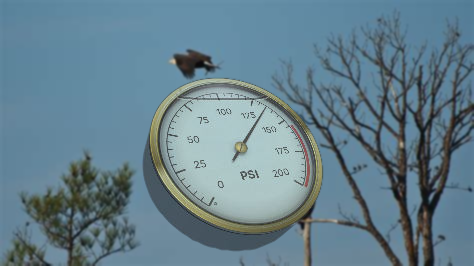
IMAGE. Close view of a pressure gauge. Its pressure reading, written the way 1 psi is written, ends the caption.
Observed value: 135 psi
